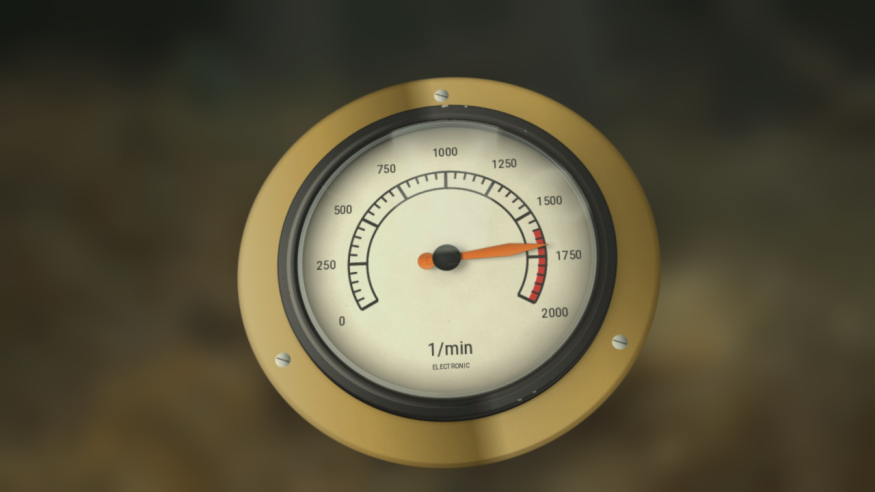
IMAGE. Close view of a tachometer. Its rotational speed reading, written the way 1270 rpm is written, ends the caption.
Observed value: 1700 rpm
